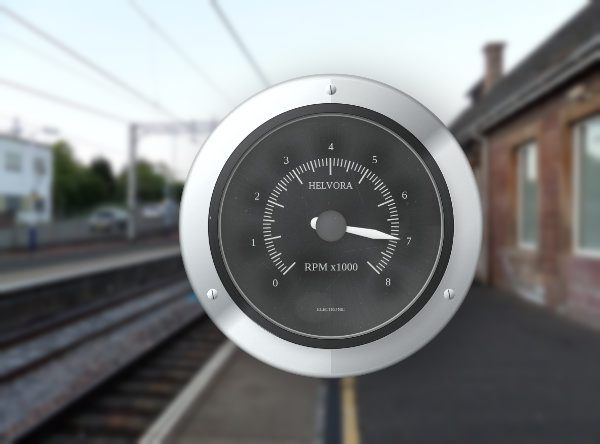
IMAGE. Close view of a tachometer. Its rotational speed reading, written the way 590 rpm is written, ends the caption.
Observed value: 7000 rpm
